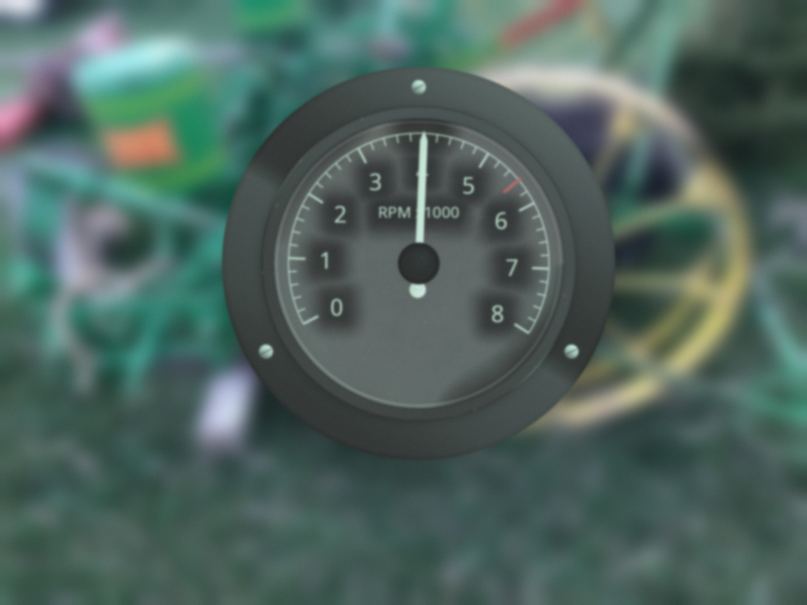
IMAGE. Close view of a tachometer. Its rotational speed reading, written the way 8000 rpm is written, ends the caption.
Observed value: 4000 rpm
